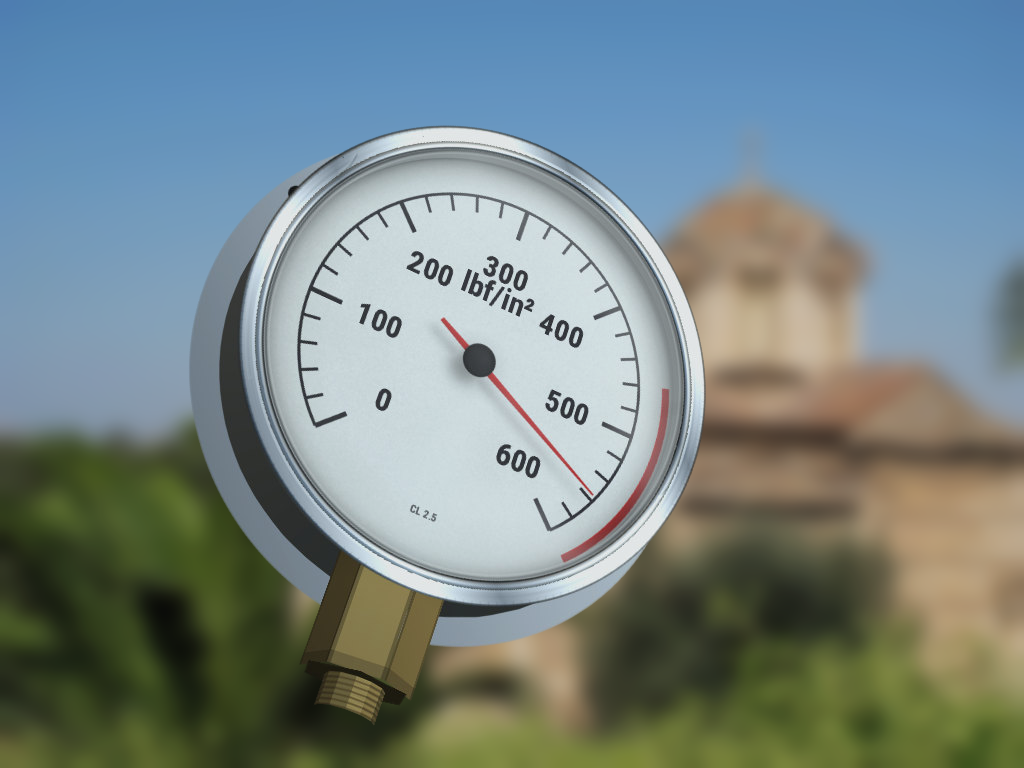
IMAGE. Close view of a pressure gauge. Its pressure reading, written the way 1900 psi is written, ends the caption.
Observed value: 560 psi
